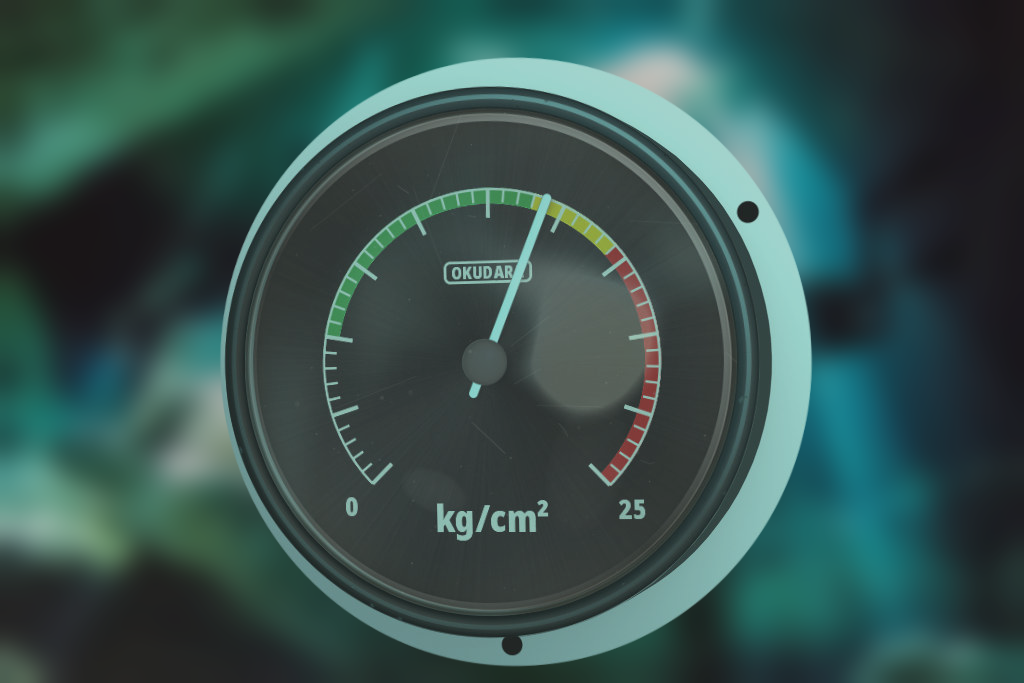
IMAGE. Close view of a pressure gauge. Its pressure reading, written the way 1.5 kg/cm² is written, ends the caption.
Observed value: 14.5 kg/cm²
